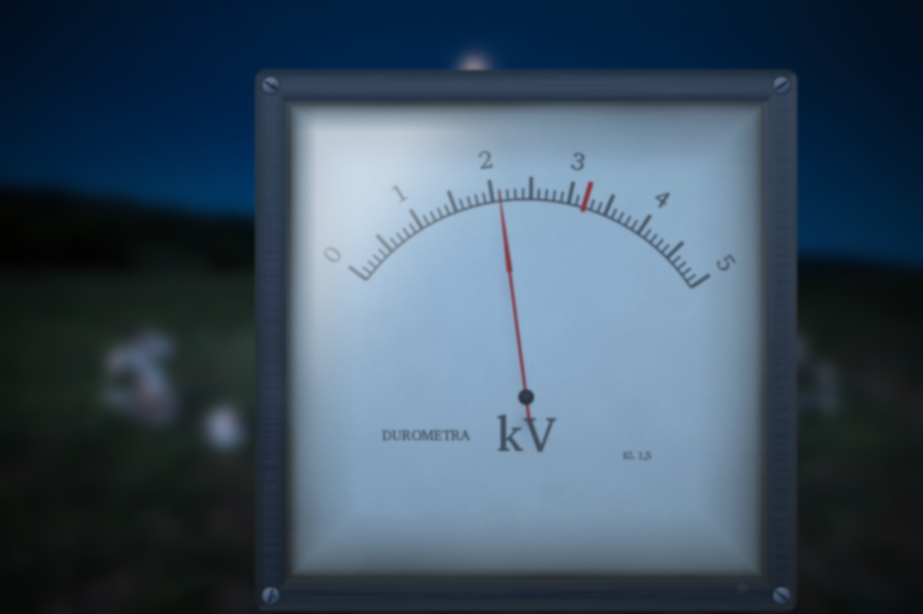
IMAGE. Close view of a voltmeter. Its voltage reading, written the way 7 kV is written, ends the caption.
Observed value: 2.1 kV
